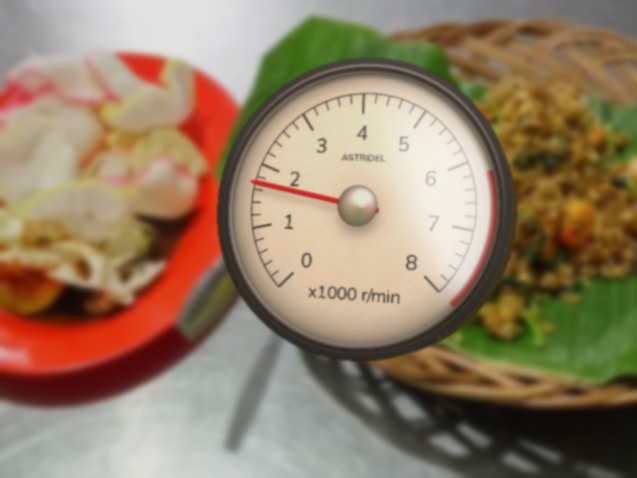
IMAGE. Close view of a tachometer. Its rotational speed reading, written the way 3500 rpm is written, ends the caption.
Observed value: 1700 rpm
